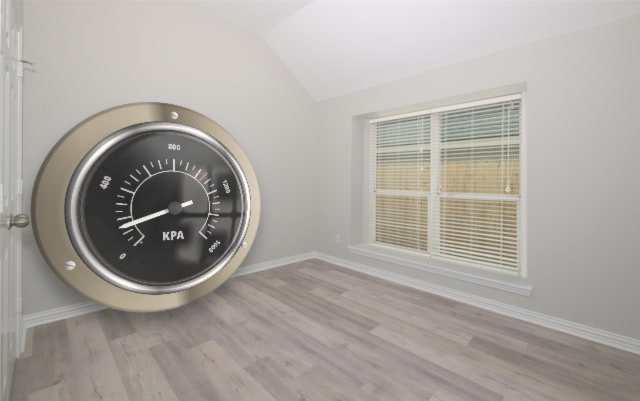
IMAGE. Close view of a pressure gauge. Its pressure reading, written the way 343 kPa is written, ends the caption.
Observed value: 150 kPa
